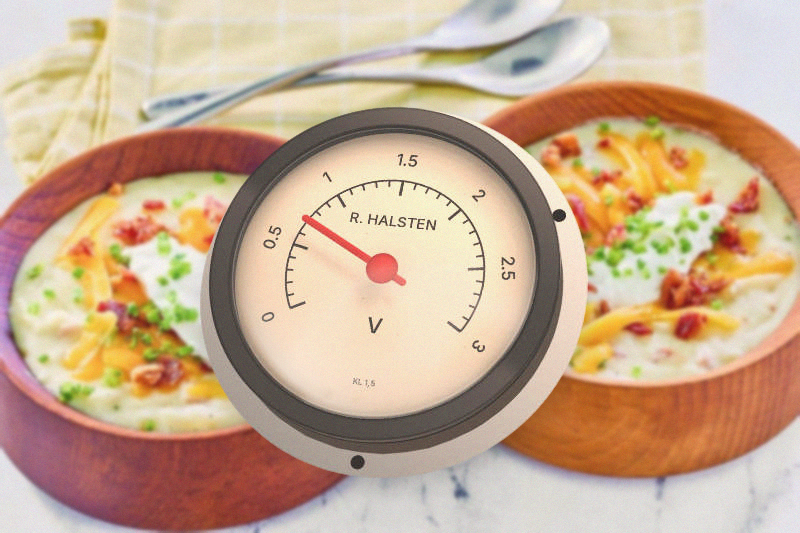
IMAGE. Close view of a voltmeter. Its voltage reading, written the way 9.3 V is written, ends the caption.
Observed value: 0.7 V
